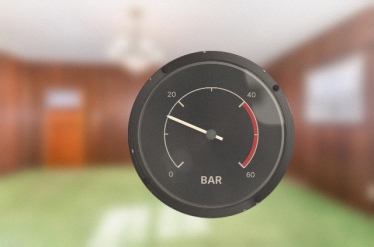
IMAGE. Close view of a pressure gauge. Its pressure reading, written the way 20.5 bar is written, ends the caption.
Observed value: 15 bar
